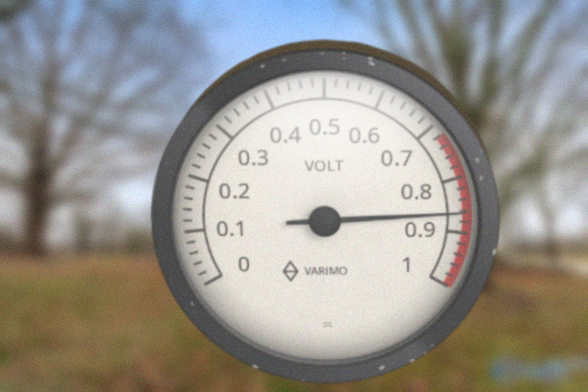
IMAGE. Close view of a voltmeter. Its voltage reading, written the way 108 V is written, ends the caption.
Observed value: 0.86 V
